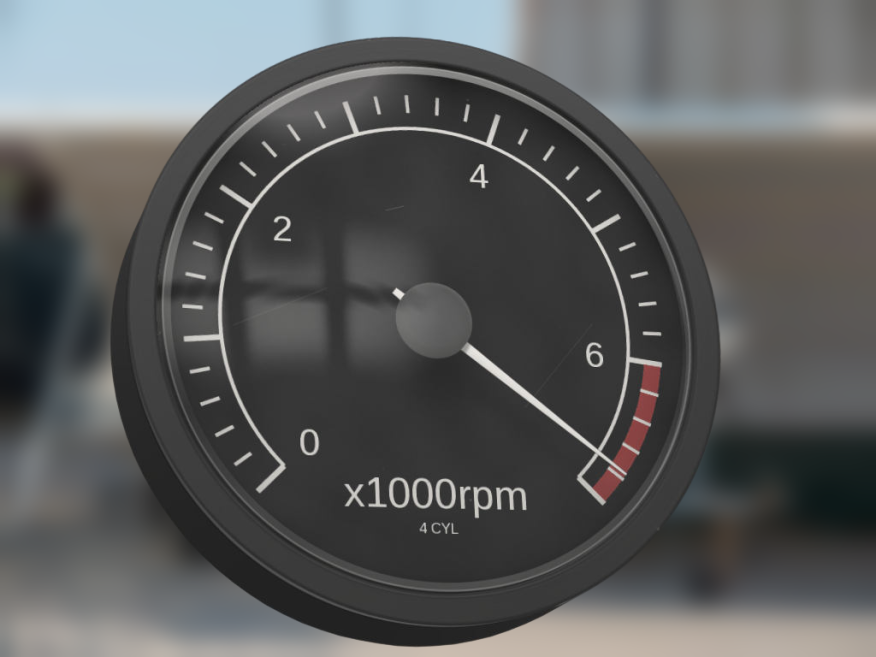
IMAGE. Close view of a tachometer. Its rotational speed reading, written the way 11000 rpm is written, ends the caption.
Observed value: 6800 rpm
